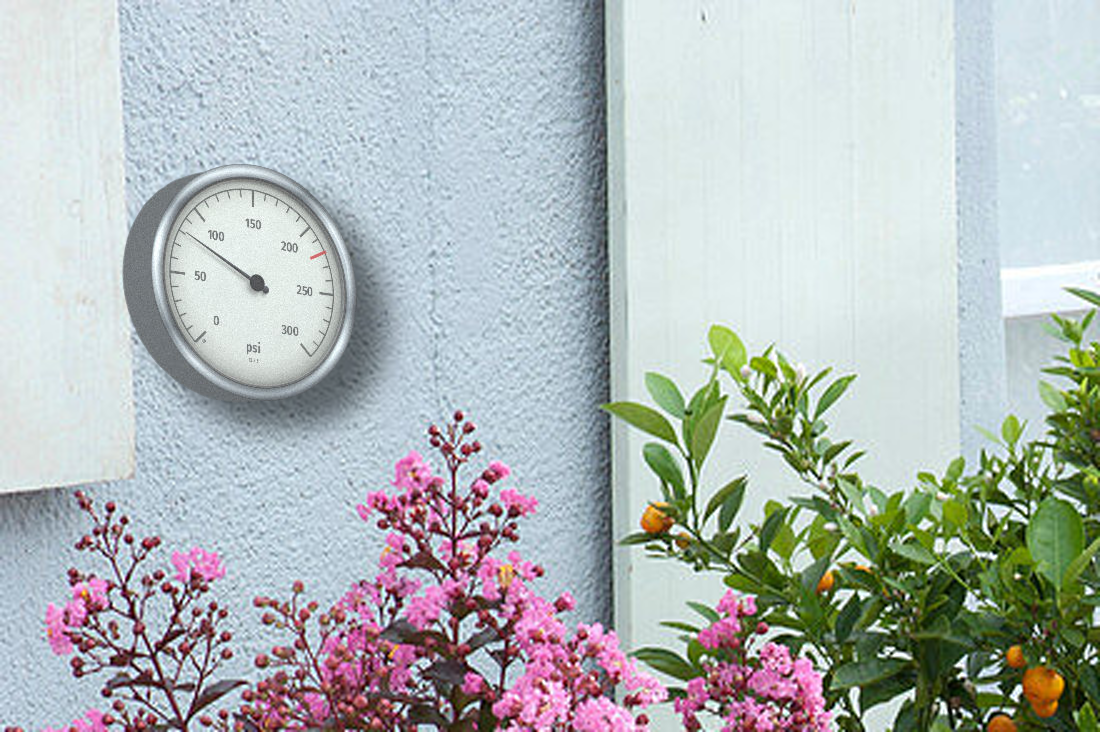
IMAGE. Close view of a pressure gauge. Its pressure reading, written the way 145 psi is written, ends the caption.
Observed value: 80 psi
